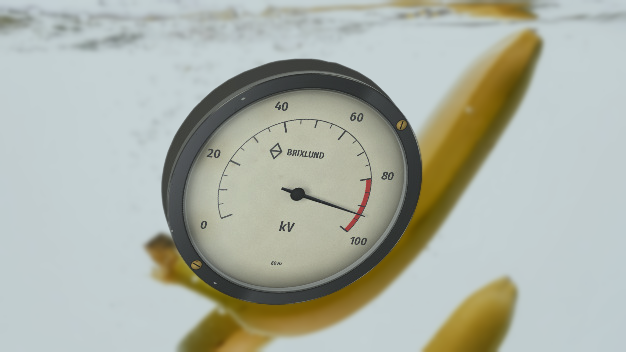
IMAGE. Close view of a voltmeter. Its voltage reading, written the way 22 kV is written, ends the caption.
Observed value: 92.5 kV
